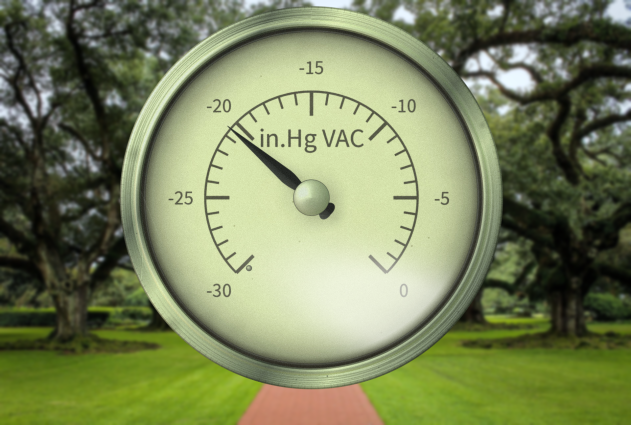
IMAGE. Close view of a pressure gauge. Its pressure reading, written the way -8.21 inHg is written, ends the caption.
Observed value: -20.5 inHg
